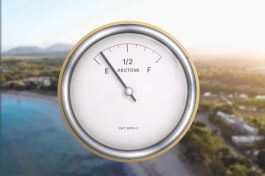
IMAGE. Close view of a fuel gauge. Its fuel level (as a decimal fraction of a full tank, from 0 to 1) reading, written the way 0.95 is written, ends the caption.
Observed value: 0.125
